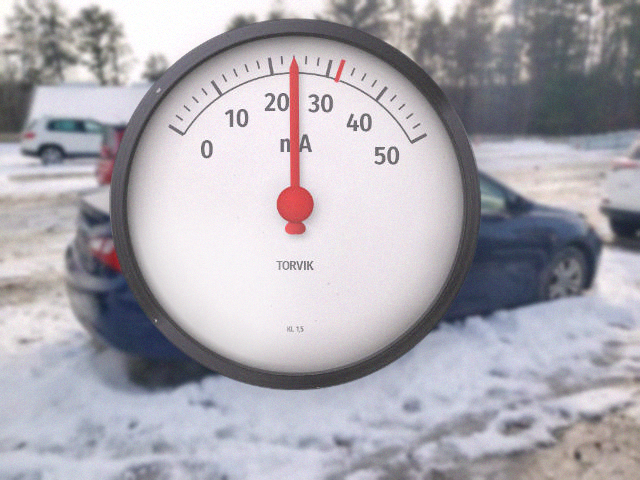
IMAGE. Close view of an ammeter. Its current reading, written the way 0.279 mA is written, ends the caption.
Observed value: 24 mA
